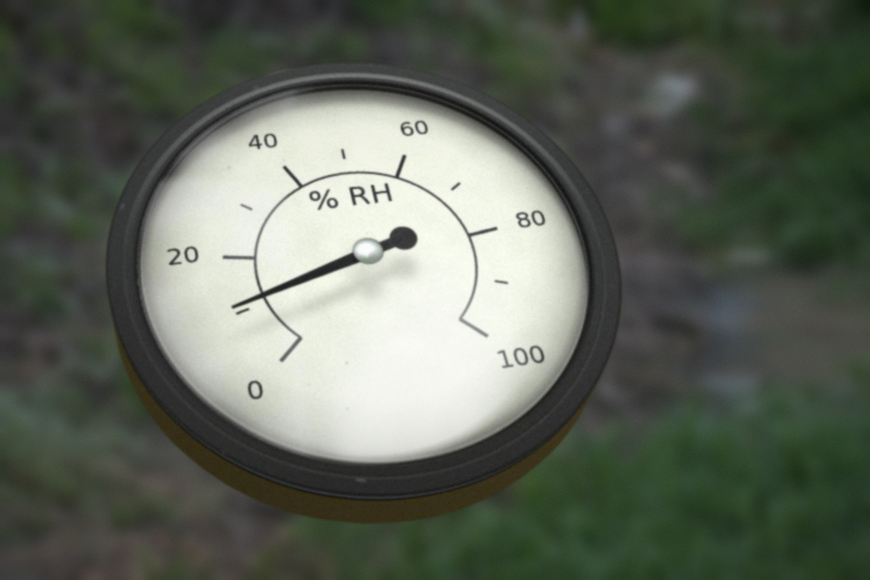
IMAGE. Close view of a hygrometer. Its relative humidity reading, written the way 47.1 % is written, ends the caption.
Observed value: 10 %
